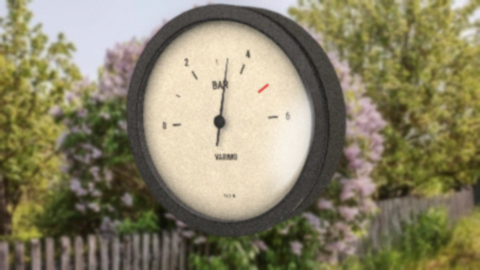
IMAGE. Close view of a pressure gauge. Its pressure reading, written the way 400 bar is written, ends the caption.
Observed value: 3.5 bar
